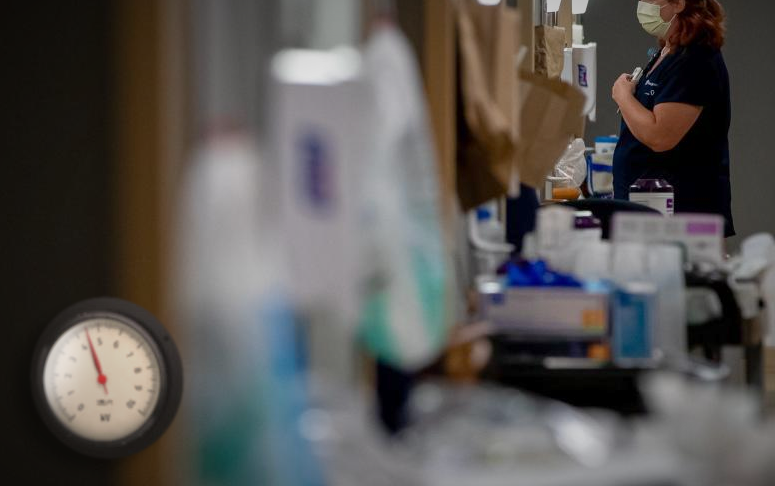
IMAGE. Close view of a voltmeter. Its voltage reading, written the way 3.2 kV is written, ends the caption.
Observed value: 4.5 kV
